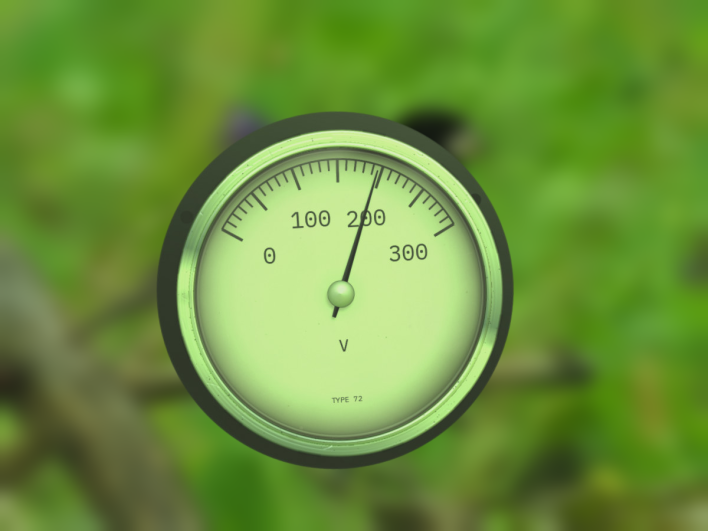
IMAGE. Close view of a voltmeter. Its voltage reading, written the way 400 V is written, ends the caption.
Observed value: 195 V
